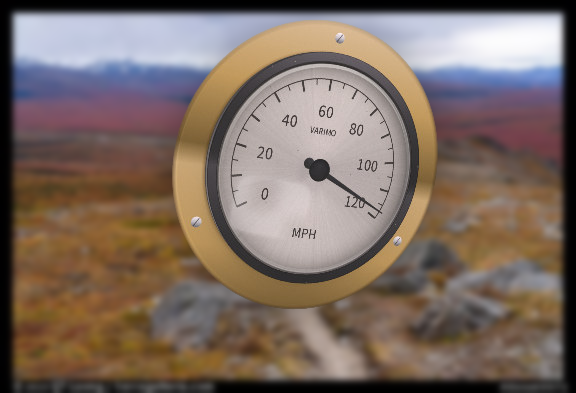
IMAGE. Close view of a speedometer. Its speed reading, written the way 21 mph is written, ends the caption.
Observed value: 117.5 mph
